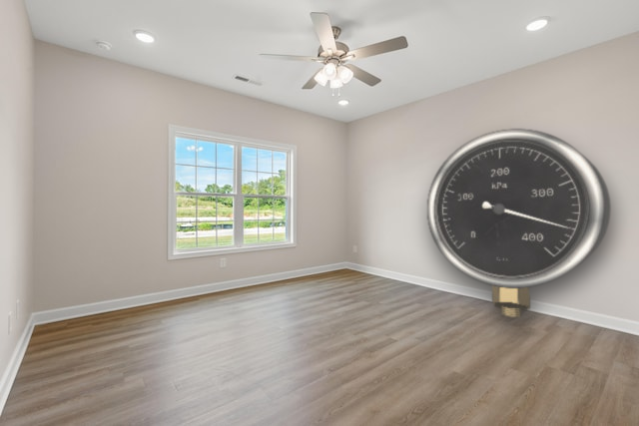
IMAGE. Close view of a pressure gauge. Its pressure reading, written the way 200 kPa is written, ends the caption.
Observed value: 360 kPa
